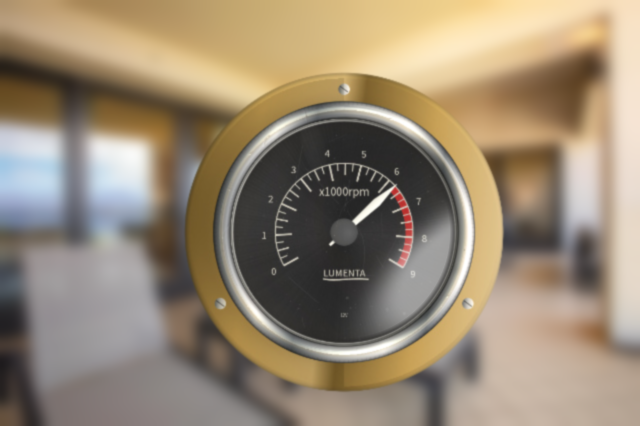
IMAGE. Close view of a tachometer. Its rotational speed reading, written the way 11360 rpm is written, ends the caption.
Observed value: 6250 rpm
